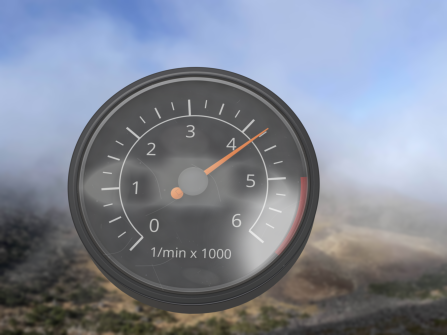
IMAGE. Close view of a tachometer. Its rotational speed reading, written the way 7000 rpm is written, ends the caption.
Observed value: 4250 rpm
